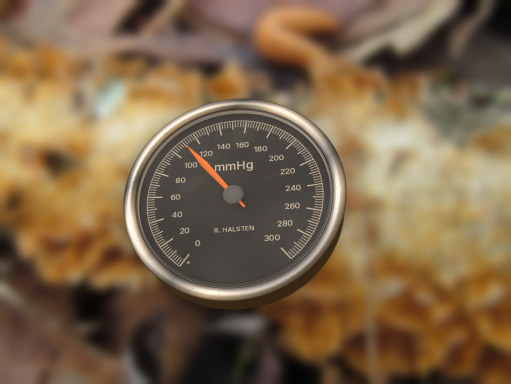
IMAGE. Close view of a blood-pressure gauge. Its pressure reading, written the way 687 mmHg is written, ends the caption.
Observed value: 110 mmHg
